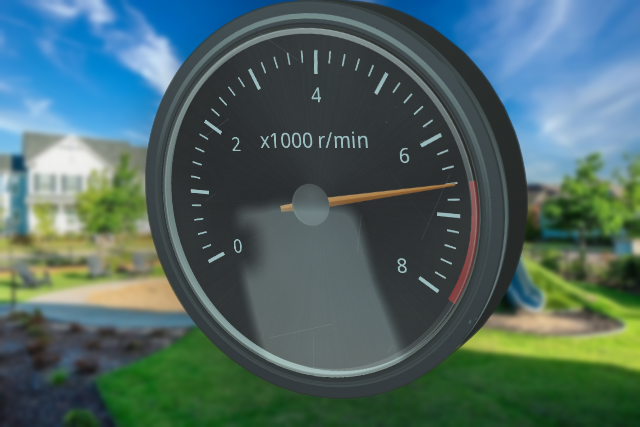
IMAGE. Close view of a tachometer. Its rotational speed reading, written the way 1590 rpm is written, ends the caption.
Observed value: 6600 rpm
